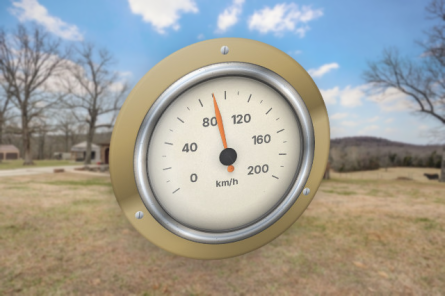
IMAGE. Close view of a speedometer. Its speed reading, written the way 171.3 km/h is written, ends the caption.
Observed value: 90 km/h
